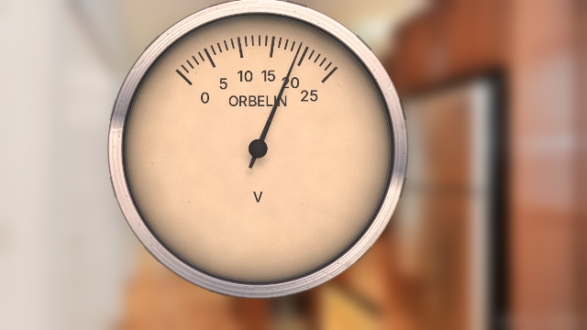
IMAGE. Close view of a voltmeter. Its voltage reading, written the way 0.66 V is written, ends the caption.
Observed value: 19 V
